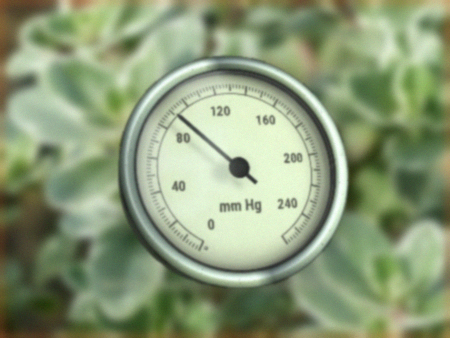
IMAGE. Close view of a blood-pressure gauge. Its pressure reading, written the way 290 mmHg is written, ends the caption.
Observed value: 90 mmHg
